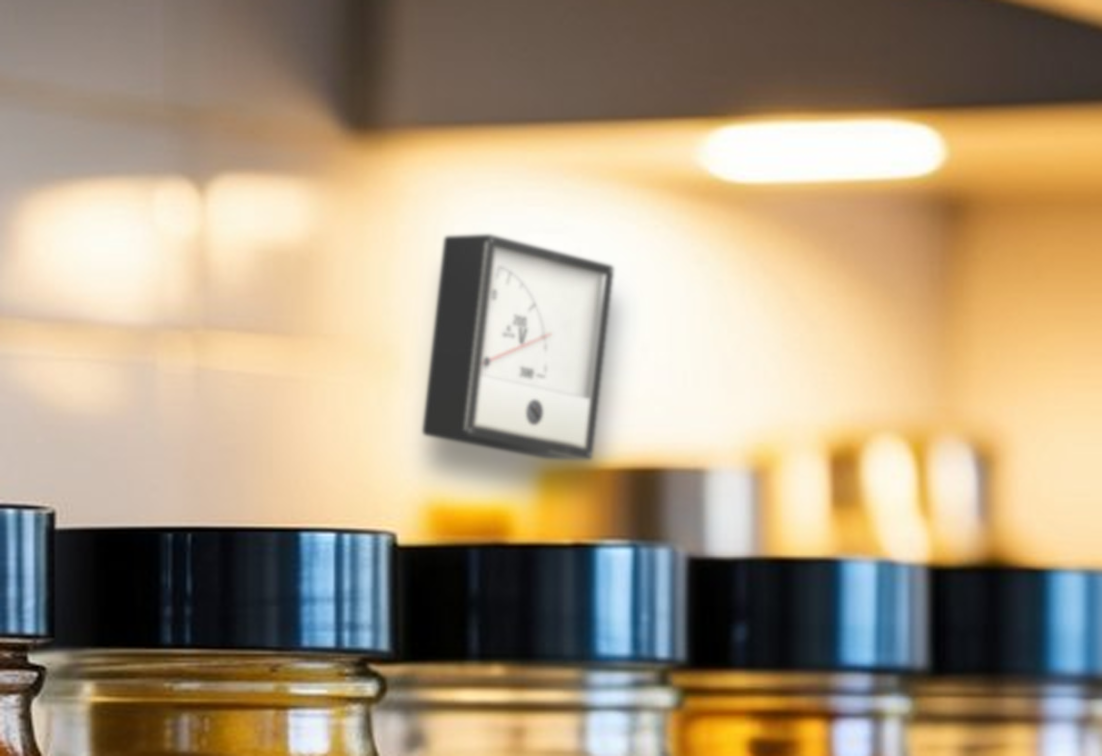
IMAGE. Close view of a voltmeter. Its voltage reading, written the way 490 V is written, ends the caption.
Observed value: 250 V
